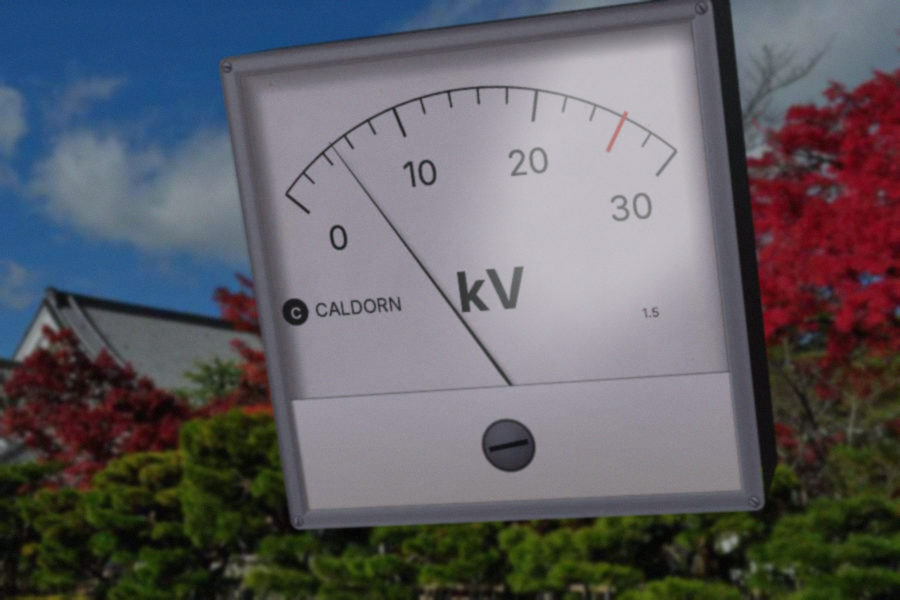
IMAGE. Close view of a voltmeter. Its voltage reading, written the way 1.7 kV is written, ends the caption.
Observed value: 5 kV
